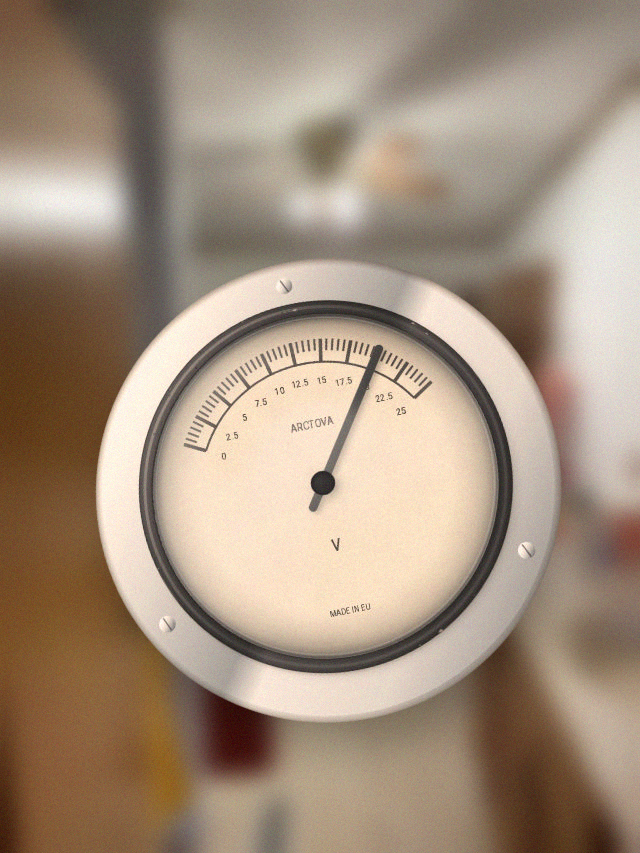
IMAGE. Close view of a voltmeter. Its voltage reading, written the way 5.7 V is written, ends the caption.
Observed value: 20 V
